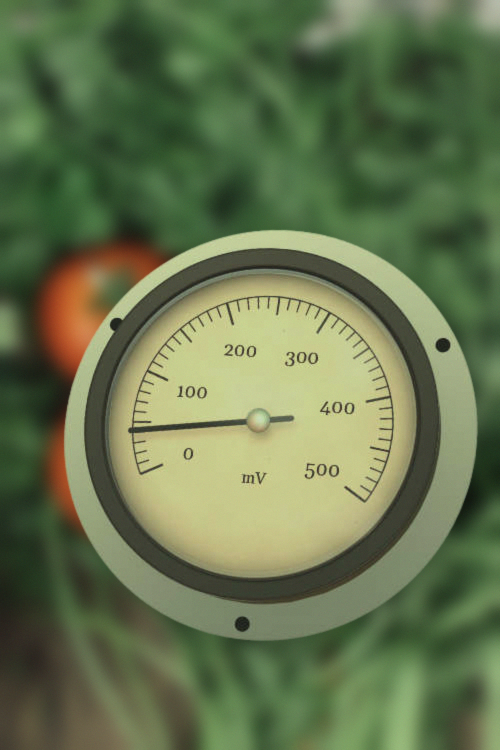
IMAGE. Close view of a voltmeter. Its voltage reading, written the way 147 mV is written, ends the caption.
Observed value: 40 mV
